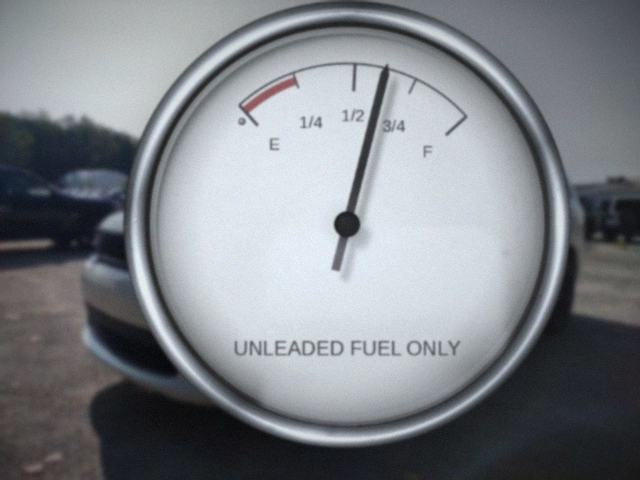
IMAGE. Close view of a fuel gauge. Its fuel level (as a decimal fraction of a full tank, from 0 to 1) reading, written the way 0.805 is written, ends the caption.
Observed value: 0.625
